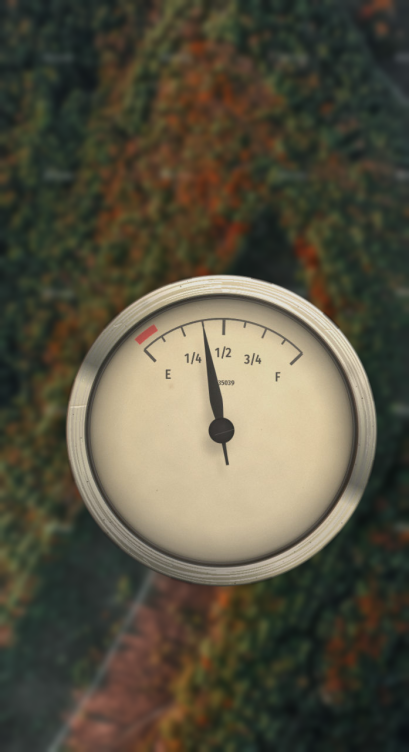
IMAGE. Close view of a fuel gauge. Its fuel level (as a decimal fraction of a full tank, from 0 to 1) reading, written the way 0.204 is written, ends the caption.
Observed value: 0.375
